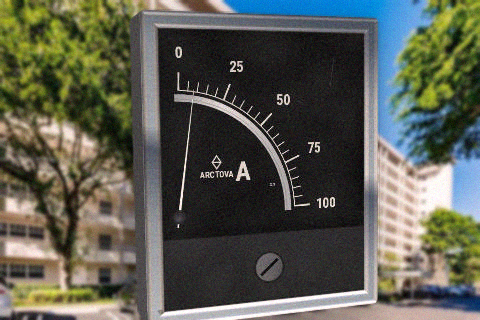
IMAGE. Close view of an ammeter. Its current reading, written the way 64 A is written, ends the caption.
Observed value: 7.5 A
